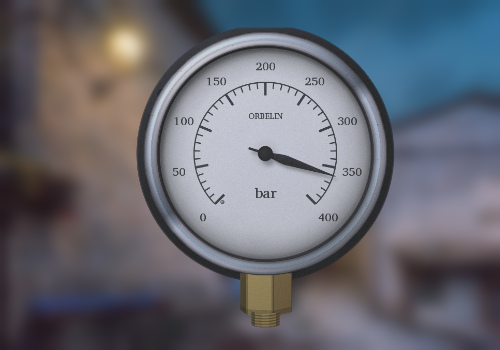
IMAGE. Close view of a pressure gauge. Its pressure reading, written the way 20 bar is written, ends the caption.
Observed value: 360 bar
